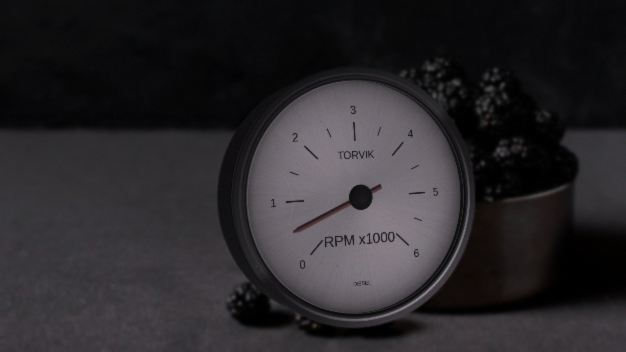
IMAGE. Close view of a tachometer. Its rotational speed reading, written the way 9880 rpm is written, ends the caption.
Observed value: 500 rpm
